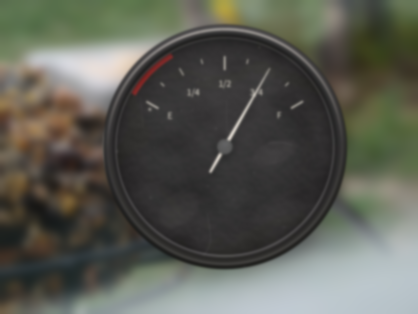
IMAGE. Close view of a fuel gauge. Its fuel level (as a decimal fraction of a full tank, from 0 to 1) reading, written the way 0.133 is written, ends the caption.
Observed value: 0.75
